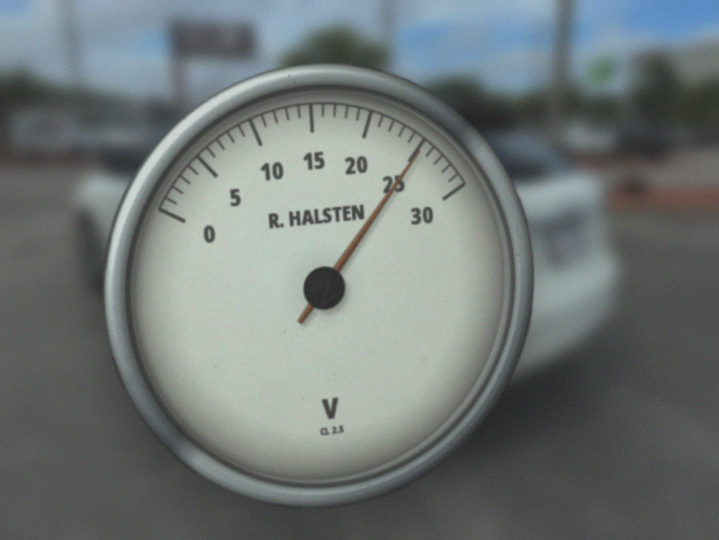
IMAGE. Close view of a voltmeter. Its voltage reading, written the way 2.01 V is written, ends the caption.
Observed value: 25 V
